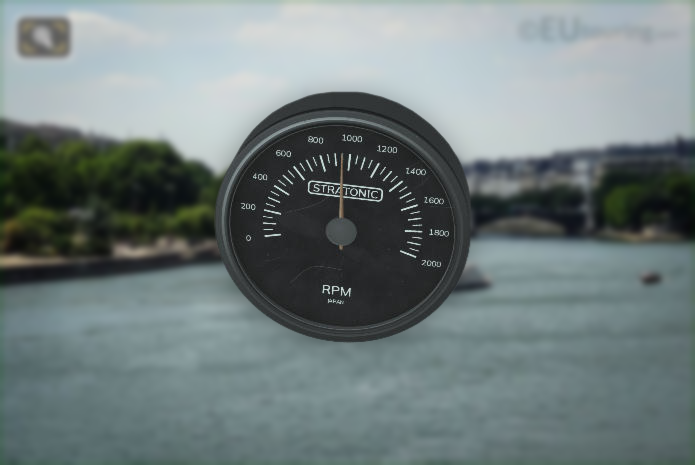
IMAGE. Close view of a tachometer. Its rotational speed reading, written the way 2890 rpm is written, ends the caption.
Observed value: 950 rpm
